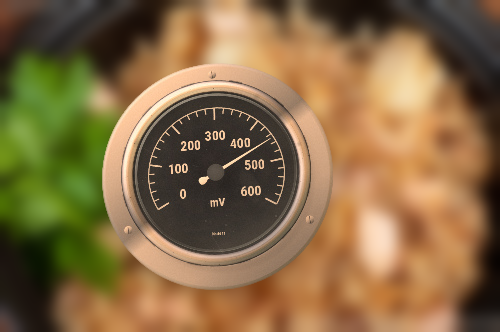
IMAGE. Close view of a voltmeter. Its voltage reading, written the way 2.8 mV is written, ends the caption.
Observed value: 450 mV
